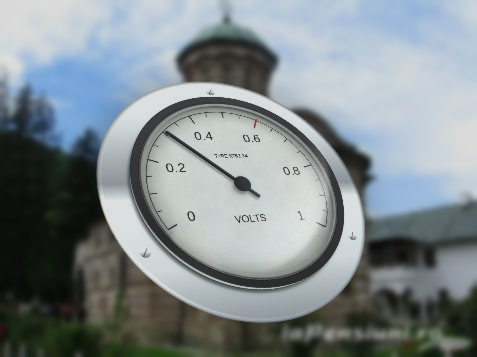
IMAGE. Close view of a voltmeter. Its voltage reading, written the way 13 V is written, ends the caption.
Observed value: 0.3 V
